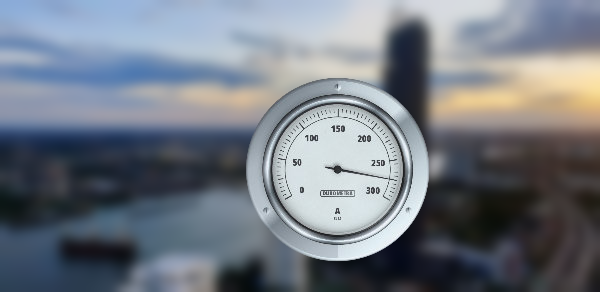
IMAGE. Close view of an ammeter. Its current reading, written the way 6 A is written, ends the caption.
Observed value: 275 A
